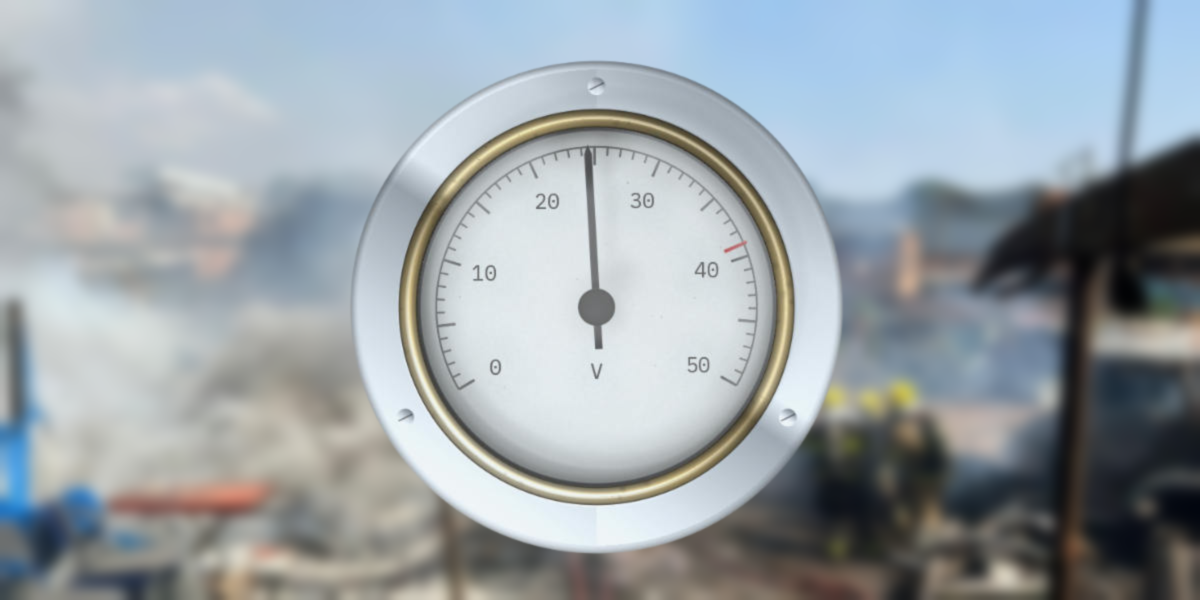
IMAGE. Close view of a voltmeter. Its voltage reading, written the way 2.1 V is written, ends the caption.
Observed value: 24.5 V
